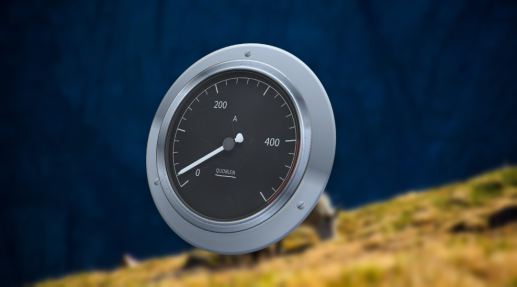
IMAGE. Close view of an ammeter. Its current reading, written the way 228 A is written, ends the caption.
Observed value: 20 A
